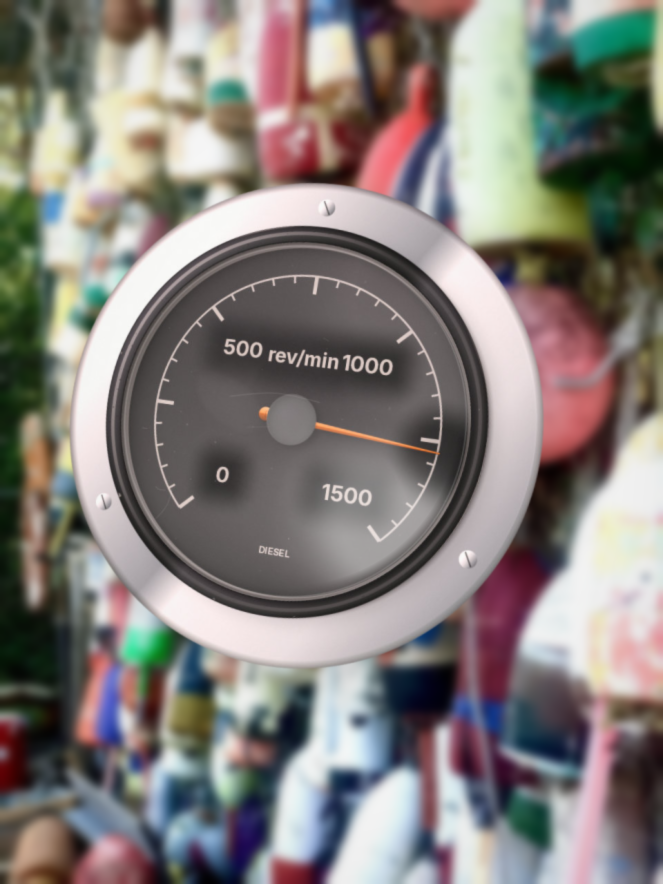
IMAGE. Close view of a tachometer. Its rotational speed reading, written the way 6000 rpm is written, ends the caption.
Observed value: 1275 rpm
